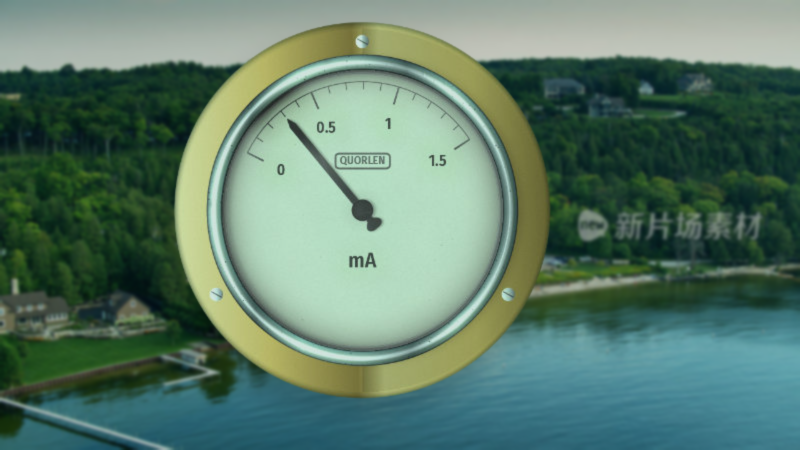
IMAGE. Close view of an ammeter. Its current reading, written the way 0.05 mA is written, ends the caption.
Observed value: 0.3 mA
